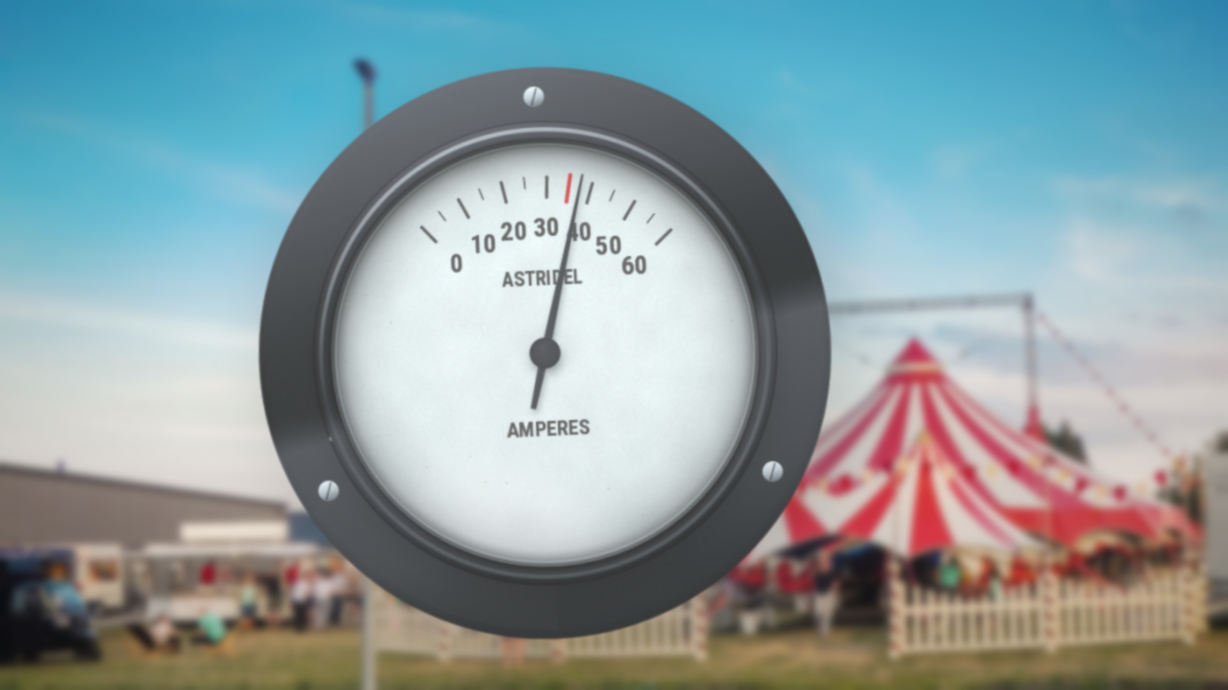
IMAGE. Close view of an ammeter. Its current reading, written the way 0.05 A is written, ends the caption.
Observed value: 37.5 A
